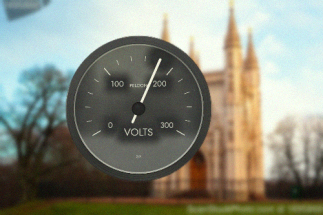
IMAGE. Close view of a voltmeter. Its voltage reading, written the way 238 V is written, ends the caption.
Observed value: 180 V
